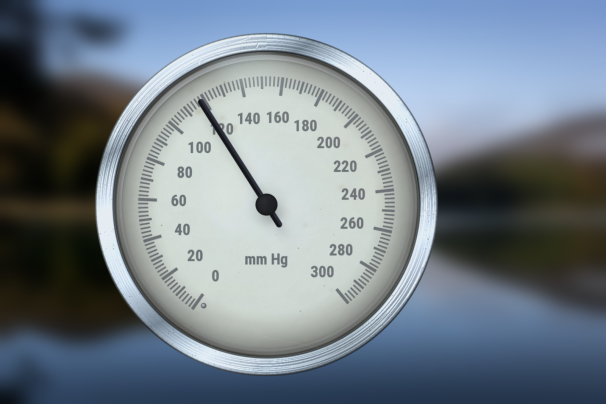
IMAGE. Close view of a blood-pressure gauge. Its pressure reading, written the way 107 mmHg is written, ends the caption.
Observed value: 118 mmHg
